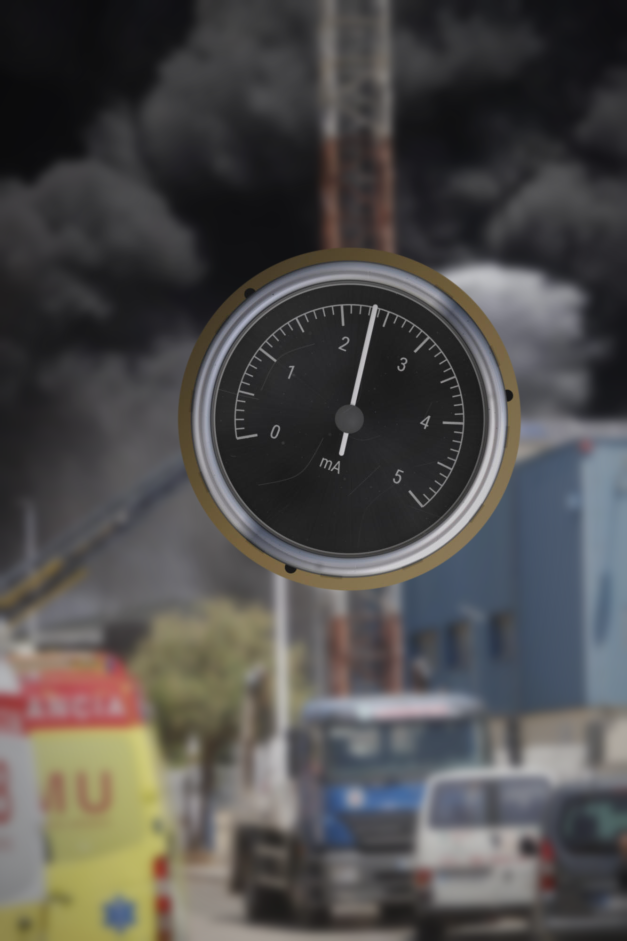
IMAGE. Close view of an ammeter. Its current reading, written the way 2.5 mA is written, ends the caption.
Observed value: 2.35 mA
